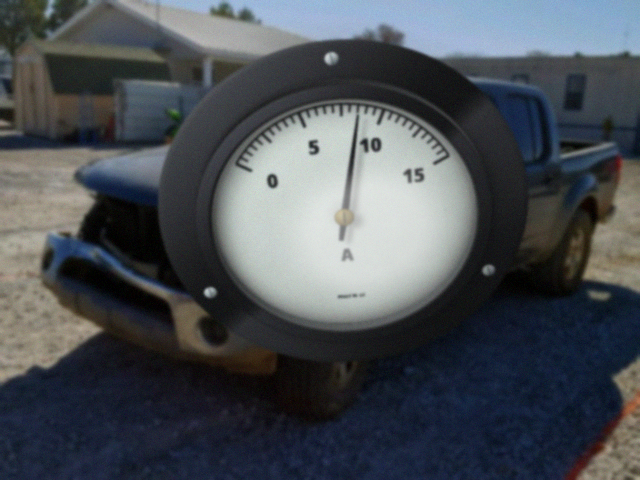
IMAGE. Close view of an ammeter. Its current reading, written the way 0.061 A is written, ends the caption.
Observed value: 8.5 A
